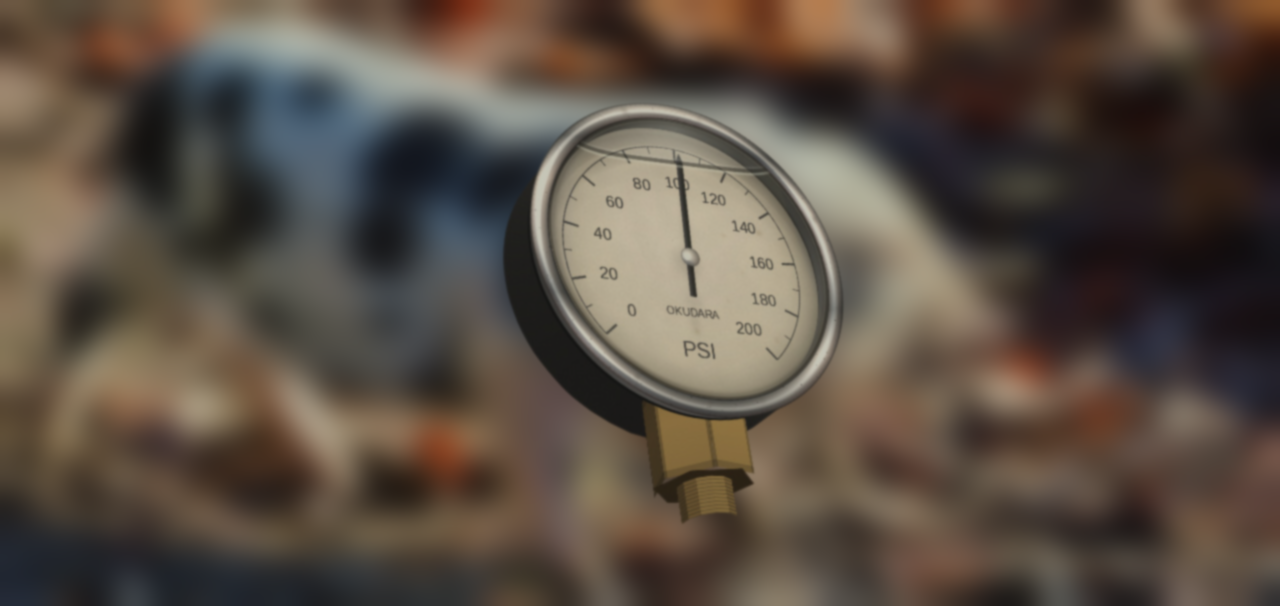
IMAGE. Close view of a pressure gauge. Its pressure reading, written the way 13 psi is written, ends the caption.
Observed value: 100 psi
